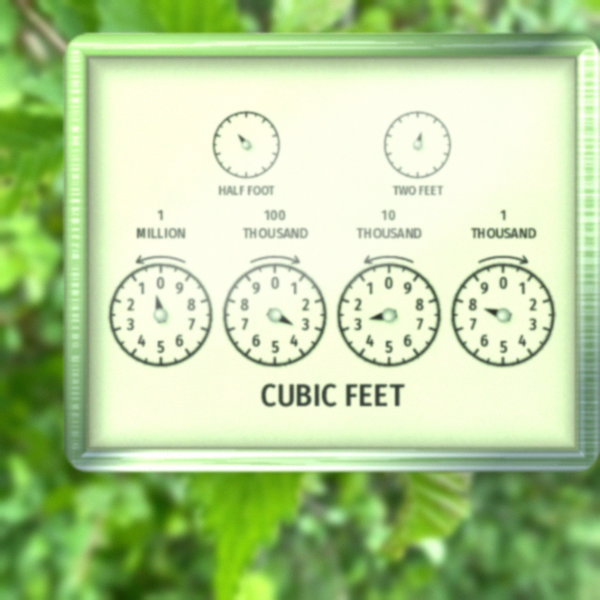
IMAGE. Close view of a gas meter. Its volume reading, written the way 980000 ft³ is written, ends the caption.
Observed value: 32800 ft³
